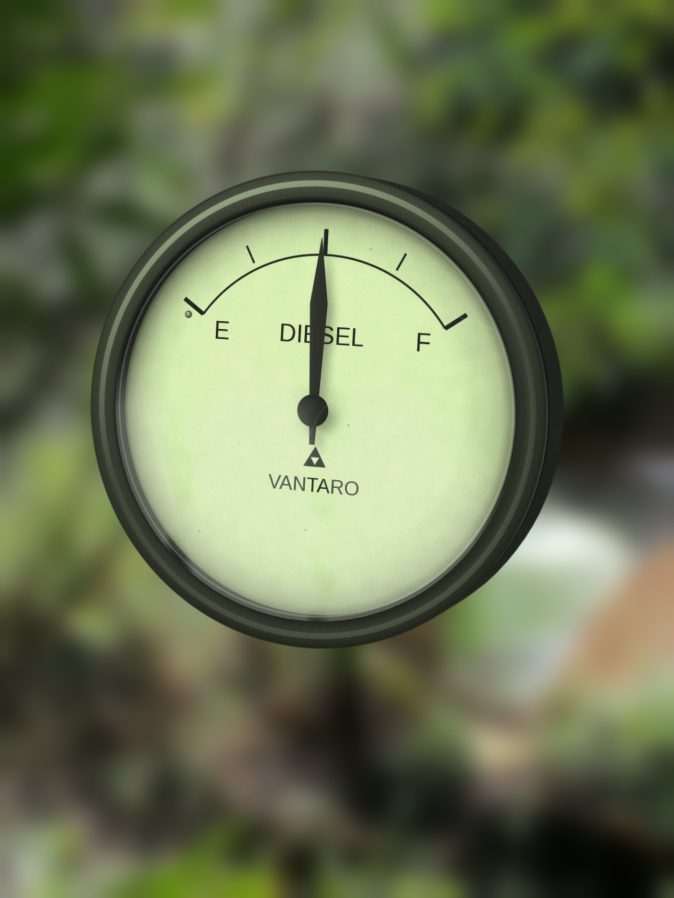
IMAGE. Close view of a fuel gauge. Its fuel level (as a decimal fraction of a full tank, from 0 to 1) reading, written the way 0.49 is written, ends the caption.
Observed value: 0.5
